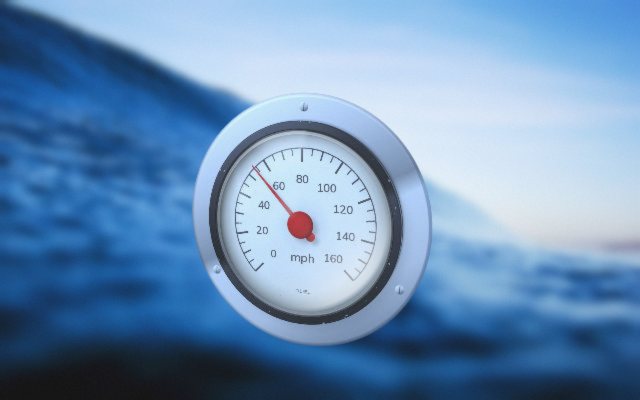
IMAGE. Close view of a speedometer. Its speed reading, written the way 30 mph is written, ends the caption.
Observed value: 55 mph
